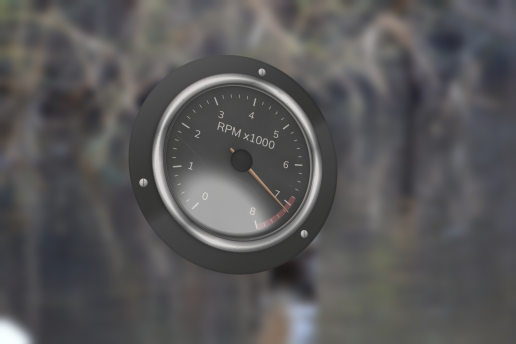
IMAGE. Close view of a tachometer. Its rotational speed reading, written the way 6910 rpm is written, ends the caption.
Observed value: 7200 rpm
